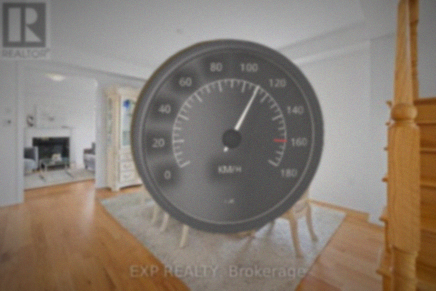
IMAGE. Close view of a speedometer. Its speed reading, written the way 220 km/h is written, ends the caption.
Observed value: 110 km/h
